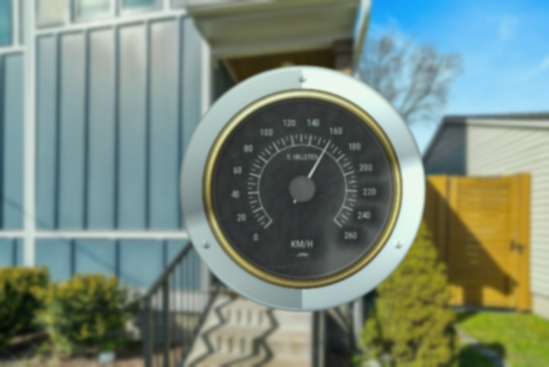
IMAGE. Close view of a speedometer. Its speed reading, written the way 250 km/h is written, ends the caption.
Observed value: 160 km/h
